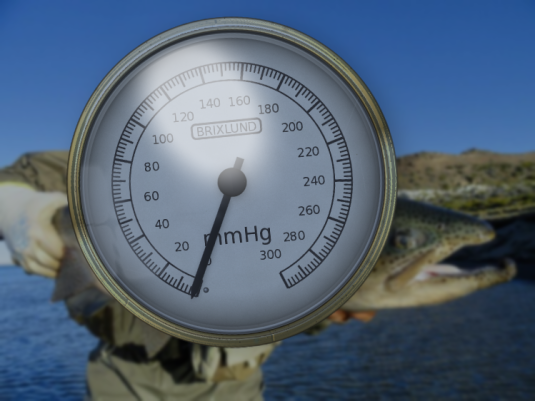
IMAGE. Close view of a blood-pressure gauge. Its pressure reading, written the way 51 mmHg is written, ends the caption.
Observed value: 2 mmHg
